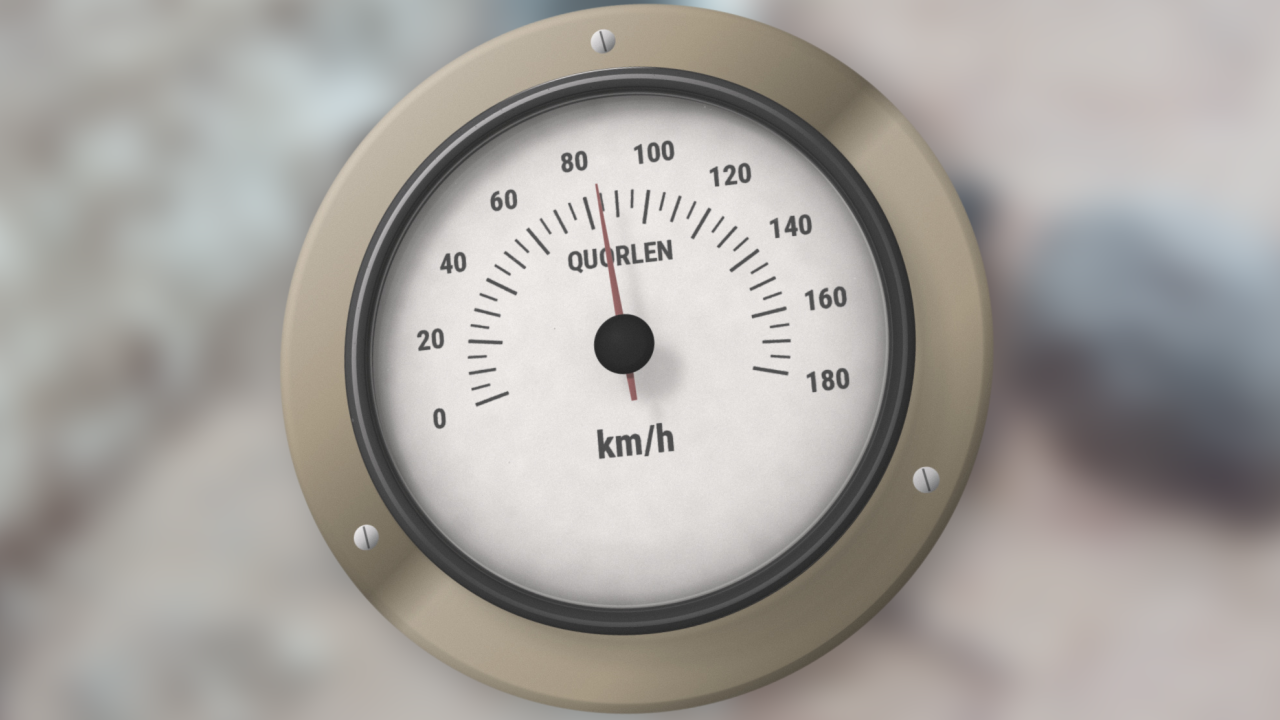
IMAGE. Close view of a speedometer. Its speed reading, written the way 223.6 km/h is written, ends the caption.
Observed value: 85 km/h
